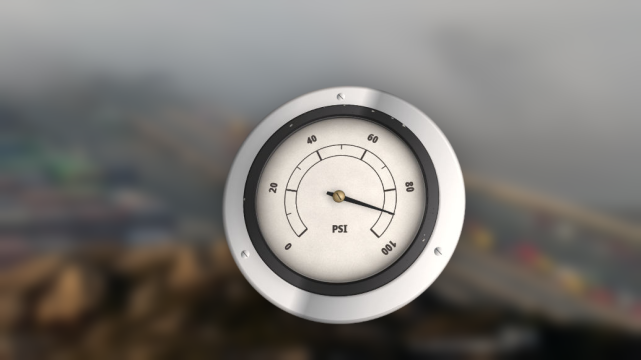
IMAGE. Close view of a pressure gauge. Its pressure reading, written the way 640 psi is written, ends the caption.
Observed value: 90 psi
